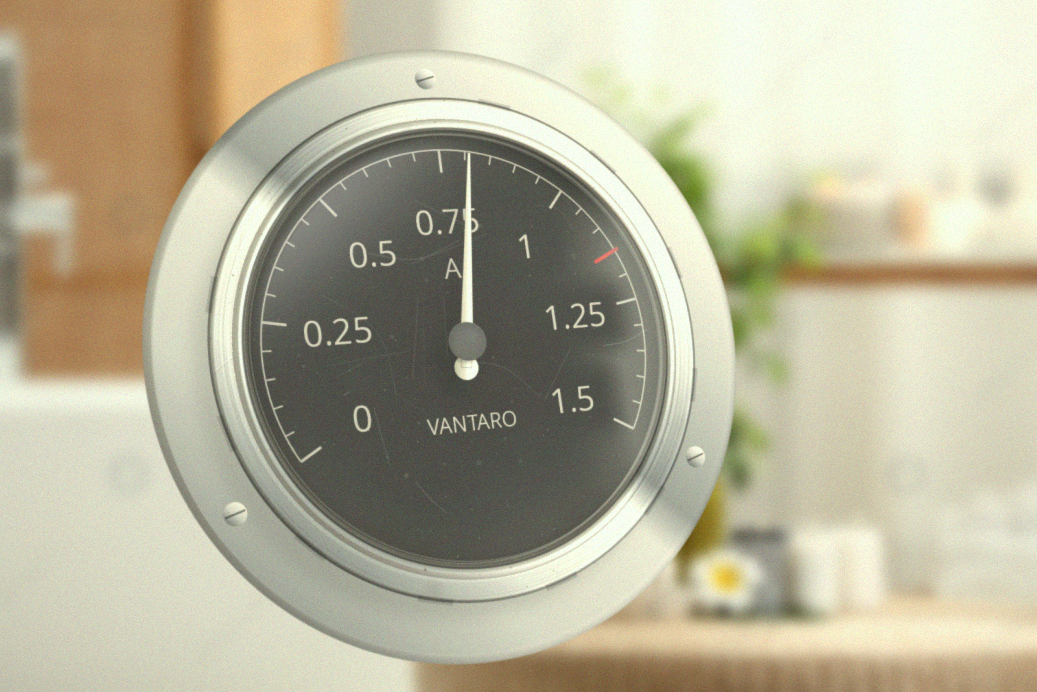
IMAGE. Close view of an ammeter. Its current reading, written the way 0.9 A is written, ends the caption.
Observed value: 0.8 A
